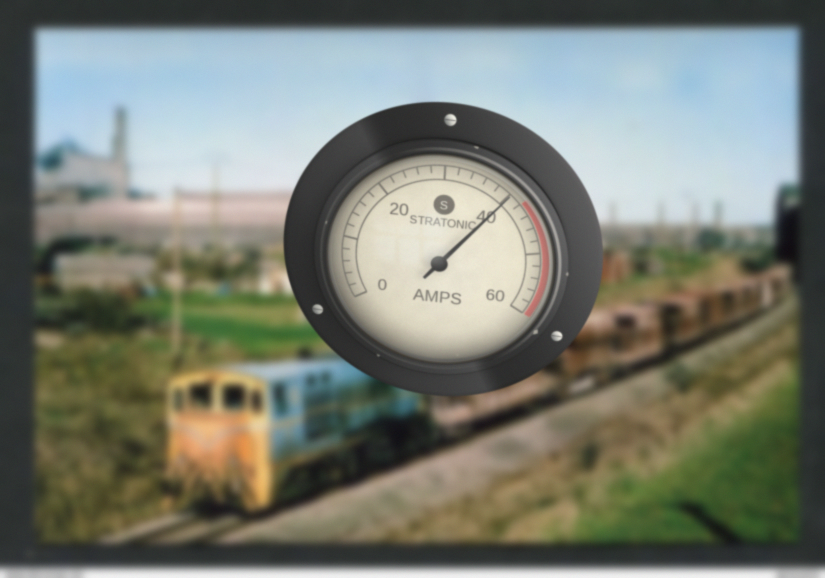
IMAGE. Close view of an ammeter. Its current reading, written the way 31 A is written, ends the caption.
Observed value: 40 A
